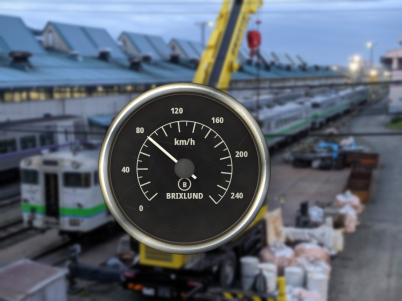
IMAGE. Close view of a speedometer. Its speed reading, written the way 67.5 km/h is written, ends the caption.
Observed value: 80 km/h
